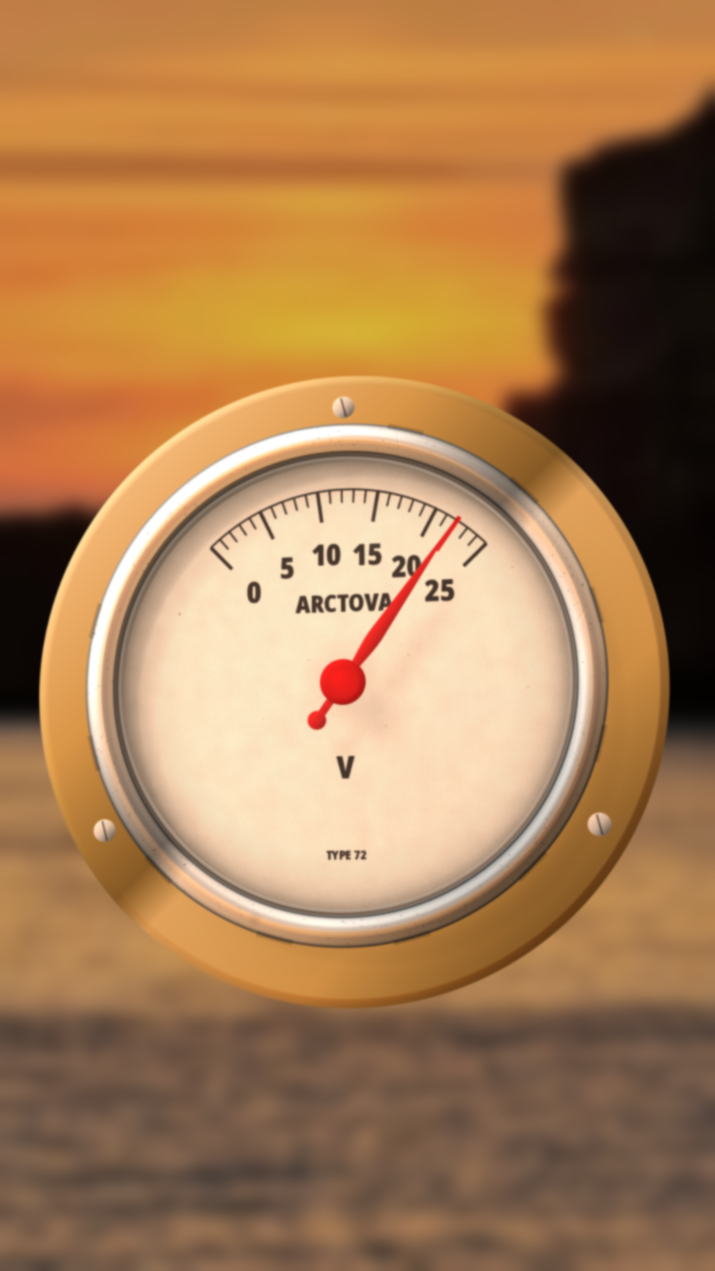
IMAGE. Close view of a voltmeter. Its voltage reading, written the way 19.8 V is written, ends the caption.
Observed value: 22 V
